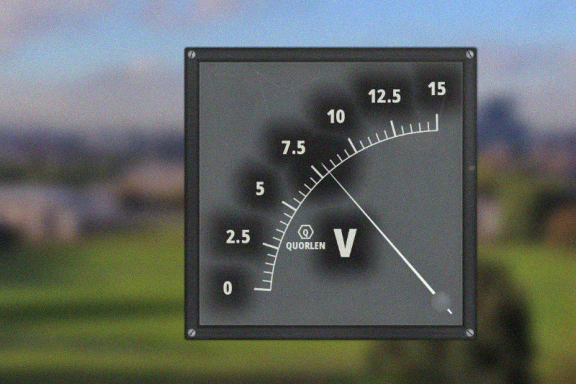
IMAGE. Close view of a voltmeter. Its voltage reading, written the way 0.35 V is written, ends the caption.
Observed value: 8 V
